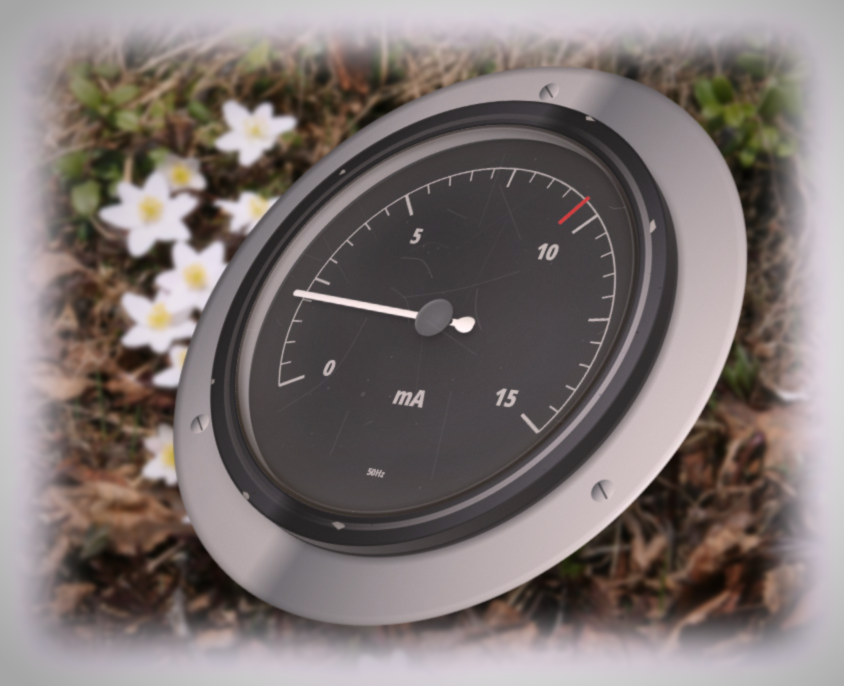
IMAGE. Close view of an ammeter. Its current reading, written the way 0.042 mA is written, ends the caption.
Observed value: 2 mA
